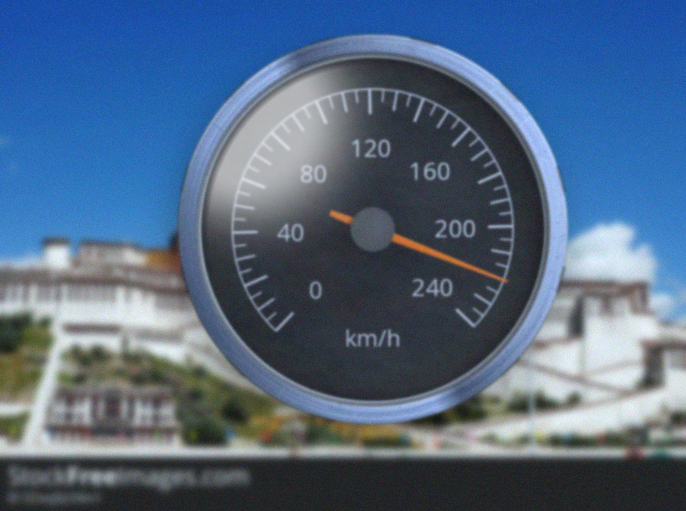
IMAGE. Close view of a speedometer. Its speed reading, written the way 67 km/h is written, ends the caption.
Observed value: 220 km/h
